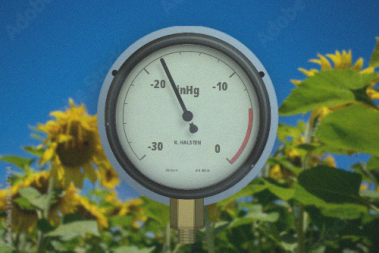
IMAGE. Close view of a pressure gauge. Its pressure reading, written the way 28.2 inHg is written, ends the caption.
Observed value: -18 inHg
